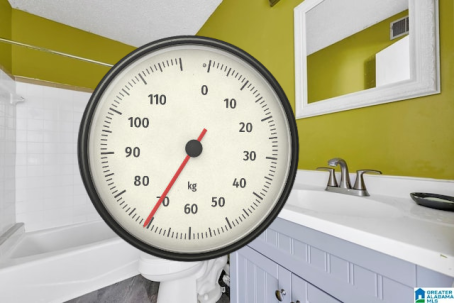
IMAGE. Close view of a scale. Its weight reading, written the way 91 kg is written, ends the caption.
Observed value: 71 kg
